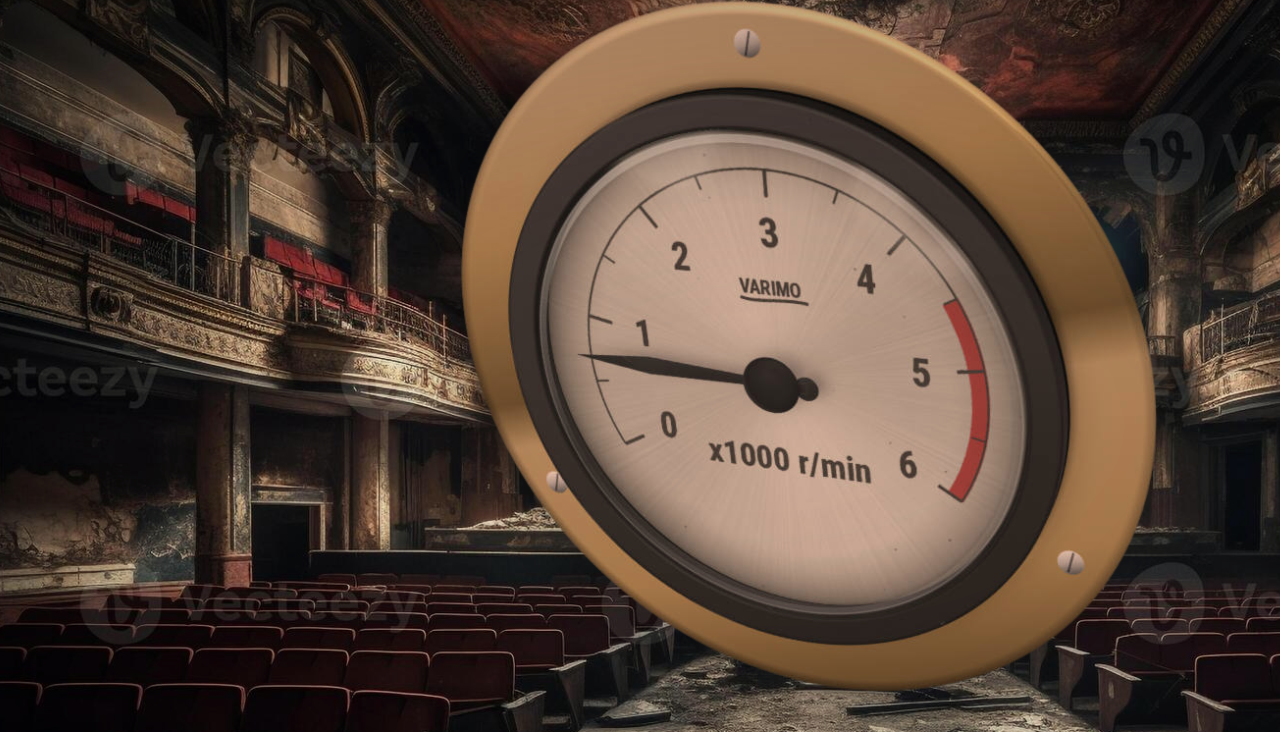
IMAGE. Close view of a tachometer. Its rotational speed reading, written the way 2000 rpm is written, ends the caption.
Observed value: 750 rpm
